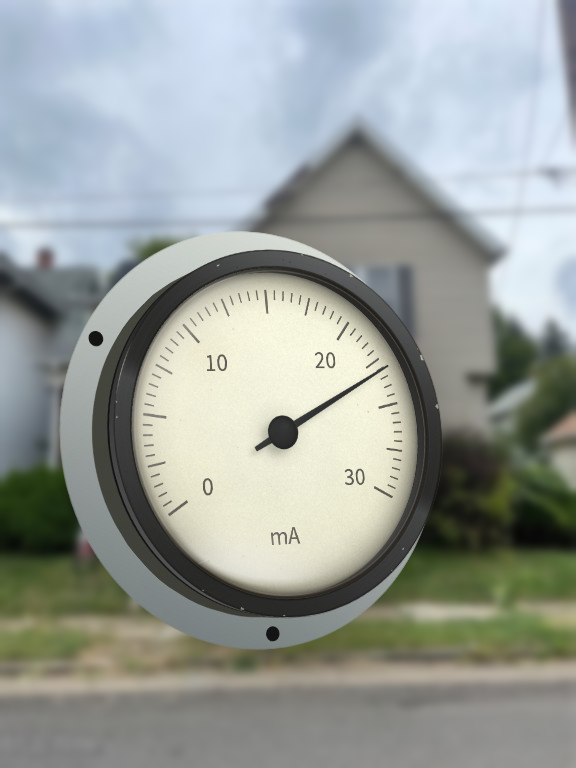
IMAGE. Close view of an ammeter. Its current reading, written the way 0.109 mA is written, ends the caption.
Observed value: 23 mA
